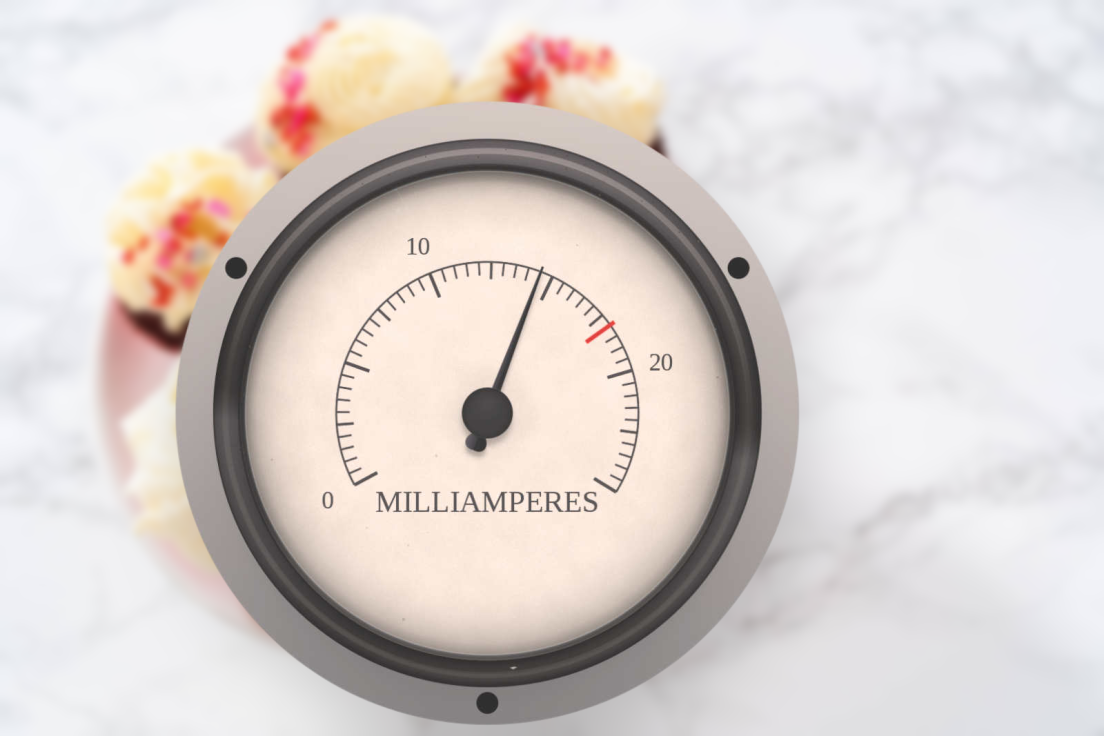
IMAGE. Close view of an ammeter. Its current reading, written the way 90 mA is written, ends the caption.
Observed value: 14.5 mA
